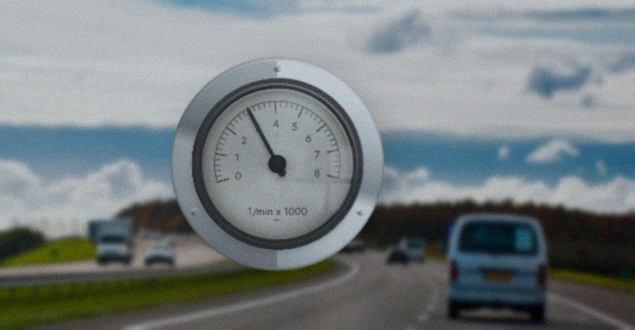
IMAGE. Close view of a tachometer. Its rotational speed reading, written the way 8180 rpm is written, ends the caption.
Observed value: 3000 rpm
